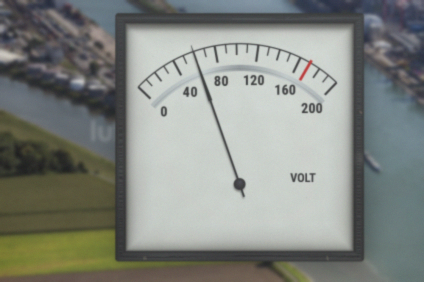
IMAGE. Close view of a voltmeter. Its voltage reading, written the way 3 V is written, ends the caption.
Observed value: 60 V
